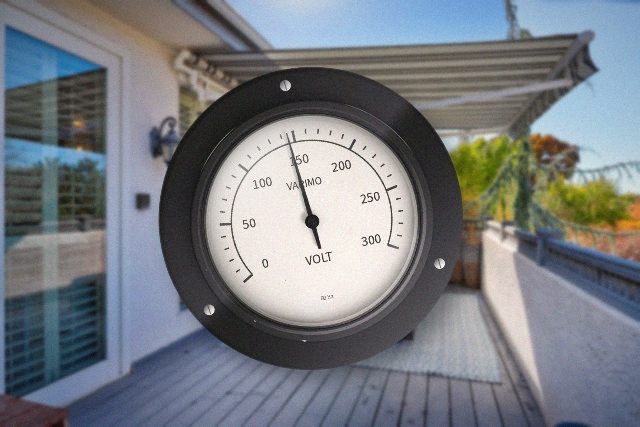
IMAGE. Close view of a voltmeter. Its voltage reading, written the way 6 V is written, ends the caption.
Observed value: 145 V
